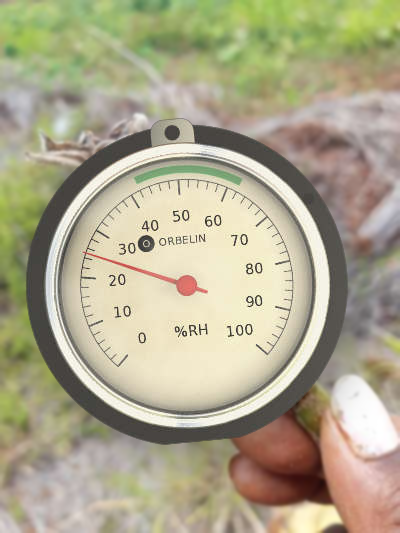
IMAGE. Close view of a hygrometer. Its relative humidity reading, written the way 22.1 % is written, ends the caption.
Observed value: 25 %
